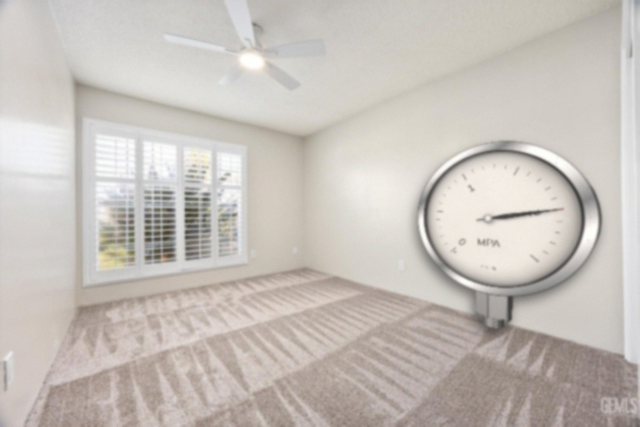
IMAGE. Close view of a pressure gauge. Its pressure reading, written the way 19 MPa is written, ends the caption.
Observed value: 2 MPa
